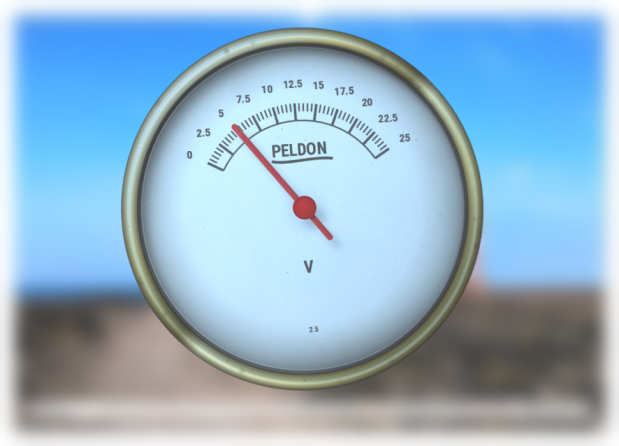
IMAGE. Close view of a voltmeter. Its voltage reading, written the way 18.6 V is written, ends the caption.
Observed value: 5 V
